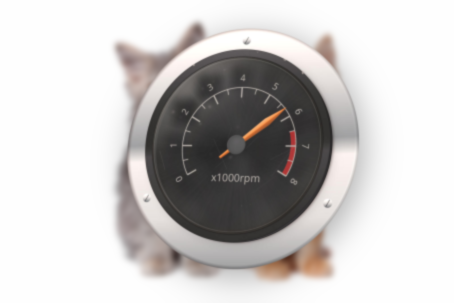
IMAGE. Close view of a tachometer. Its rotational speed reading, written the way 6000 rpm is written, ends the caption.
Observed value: 5750 rpm
